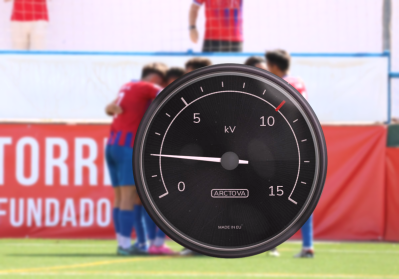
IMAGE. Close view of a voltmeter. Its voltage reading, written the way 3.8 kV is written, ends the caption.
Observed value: 2 kV
